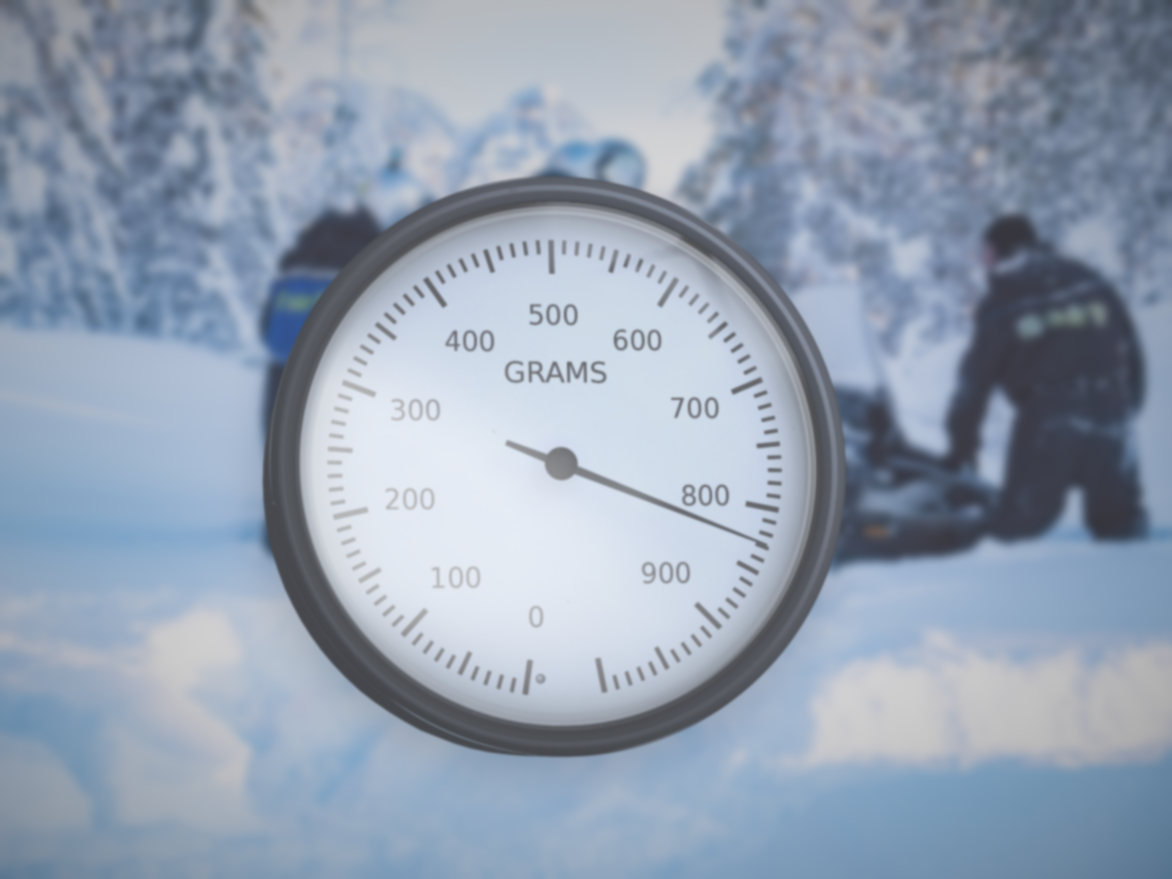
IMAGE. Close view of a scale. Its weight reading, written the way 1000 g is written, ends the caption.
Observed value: 830 g
